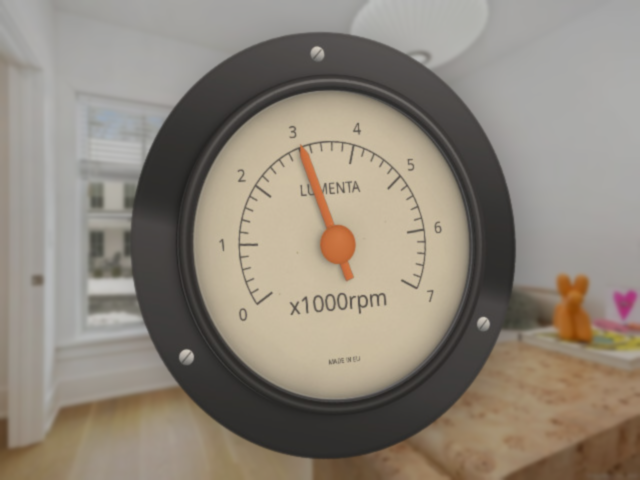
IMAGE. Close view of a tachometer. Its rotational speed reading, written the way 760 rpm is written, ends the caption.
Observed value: 3000 rpm
